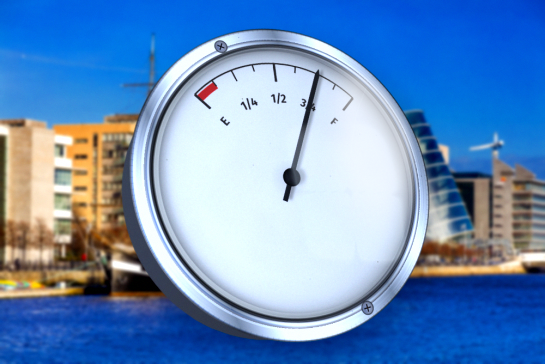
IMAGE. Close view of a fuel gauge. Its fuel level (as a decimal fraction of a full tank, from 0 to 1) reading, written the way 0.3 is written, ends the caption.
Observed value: 0.75
